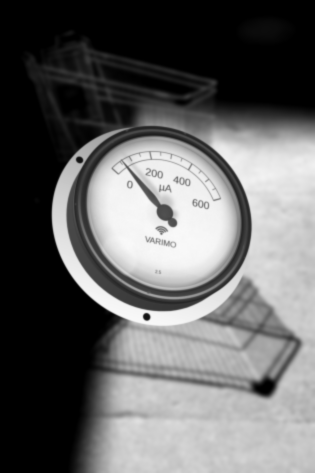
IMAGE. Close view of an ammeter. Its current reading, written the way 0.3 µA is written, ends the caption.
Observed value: 50 µA
